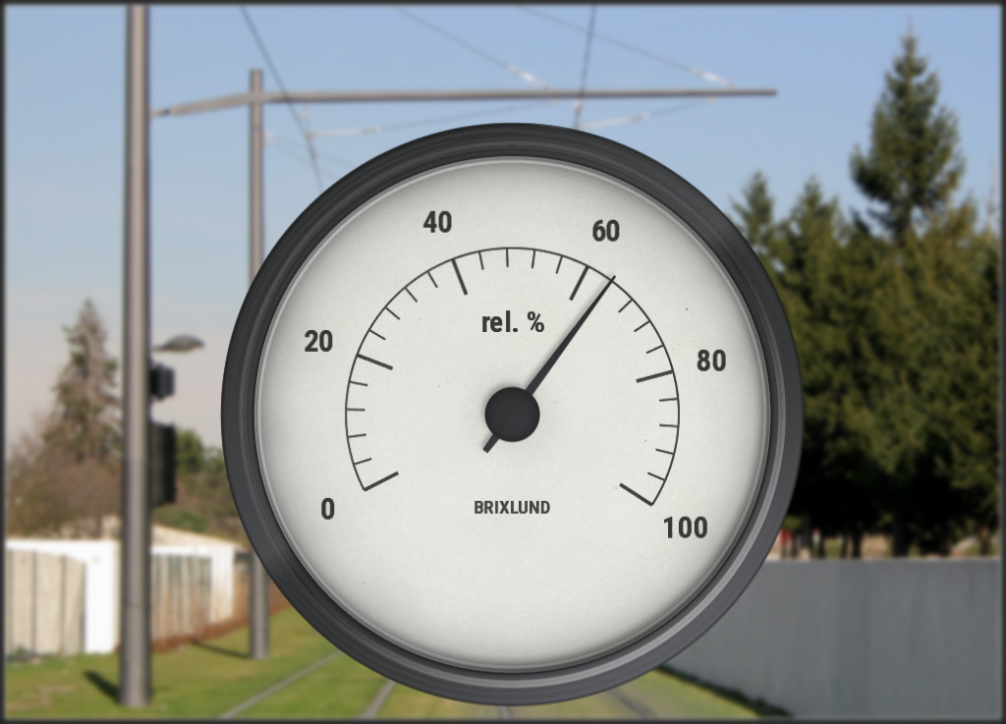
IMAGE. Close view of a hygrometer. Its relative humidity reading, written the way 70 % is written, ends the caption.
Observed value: 64 %
